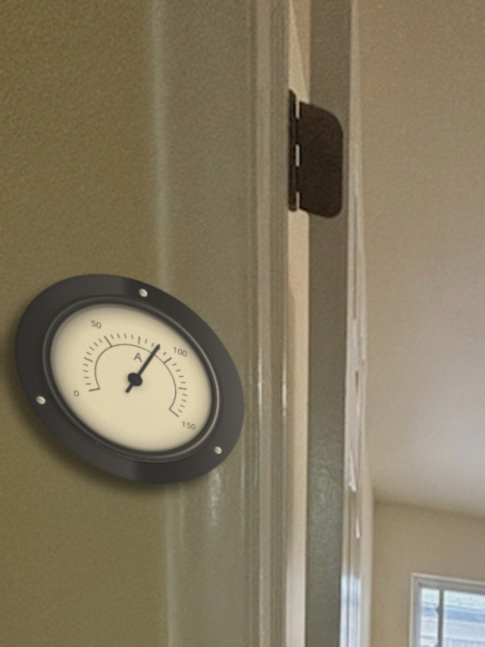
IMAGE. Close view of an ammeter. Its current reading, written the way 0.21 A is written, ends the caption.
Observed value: 90 A
